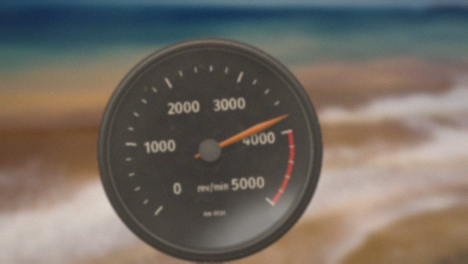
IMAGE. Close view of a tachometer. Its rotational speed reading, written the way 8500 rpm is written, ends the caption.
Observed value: 3800 rpm
